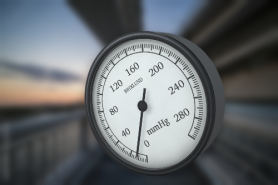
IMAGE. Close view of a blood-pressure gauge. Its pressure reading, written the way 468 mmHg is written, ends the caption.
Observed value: 10 mmHg
